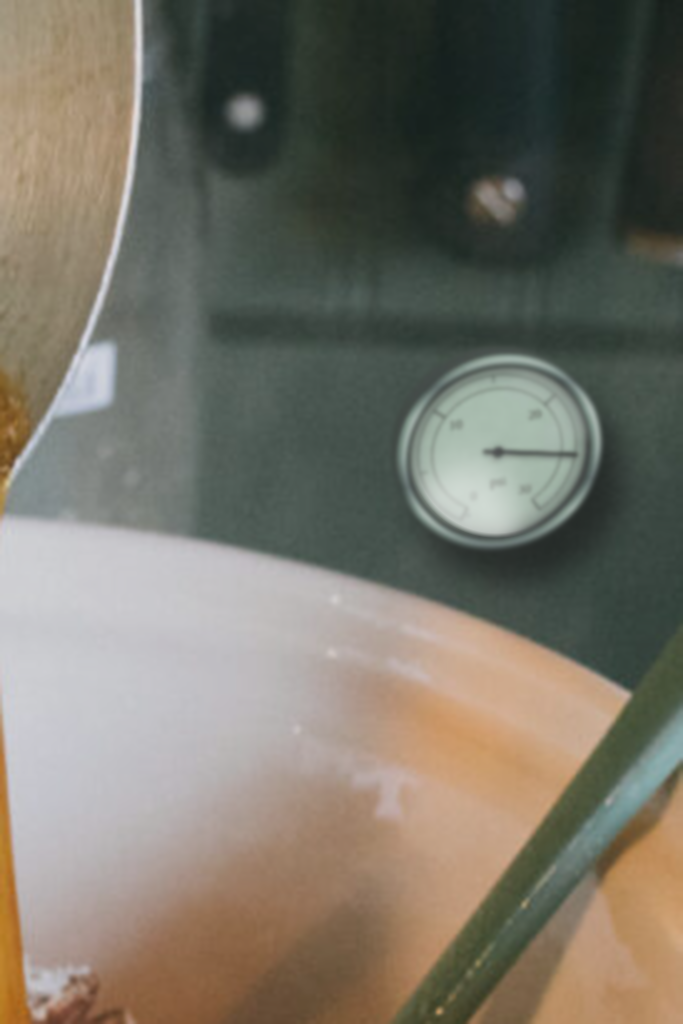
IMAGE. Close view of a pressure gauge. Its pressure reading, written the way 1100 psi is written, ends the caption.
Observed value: 25 psi
